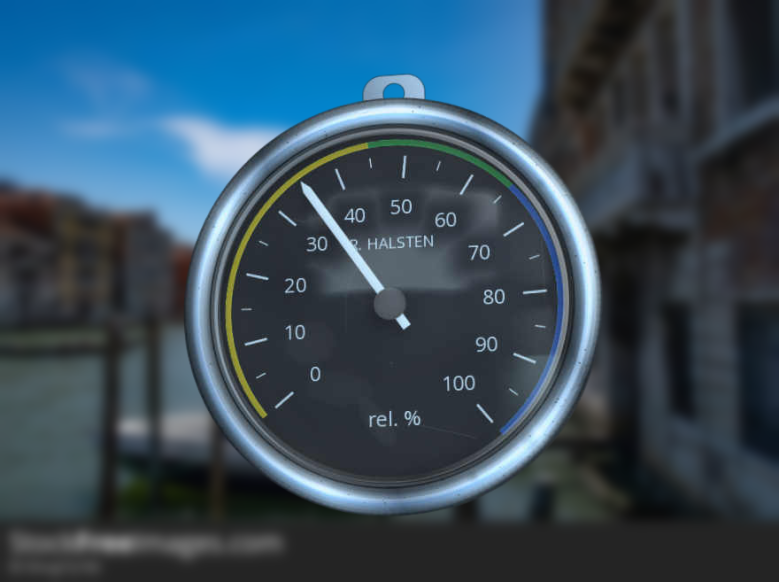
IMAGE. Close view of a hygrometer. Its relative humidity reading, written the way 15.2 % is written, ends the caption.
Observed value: 35 %
